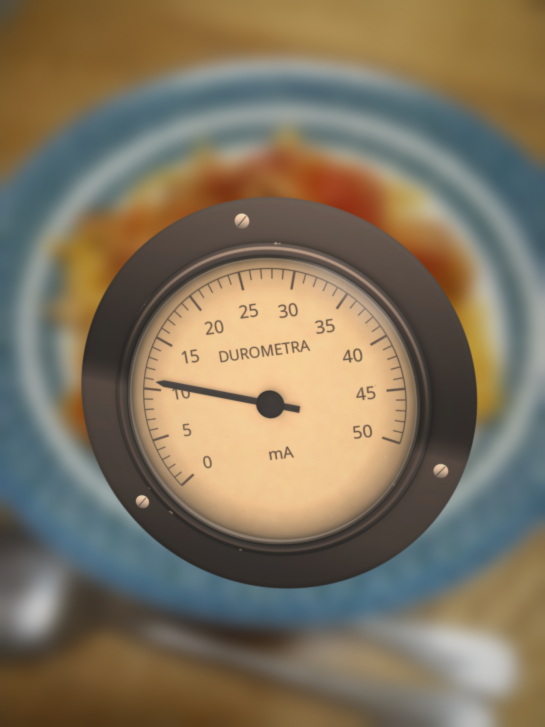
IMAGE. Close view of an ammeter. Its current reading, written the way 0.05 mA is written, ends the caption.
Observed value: 11 mA
